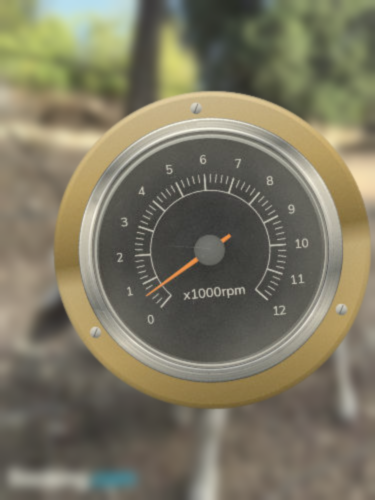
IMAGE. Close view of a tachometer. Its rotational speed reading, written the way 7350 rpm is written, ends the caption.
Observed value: 600 rpm
